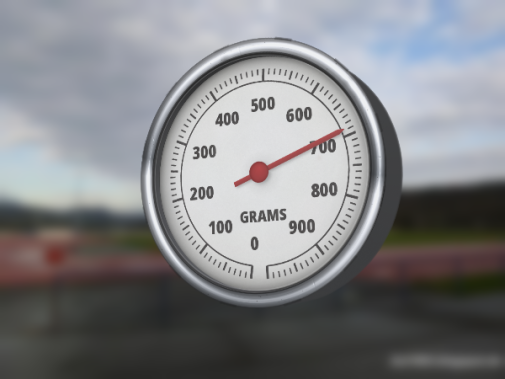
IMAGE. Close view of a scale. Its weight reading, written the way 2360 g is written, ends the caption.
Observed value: 690 g
